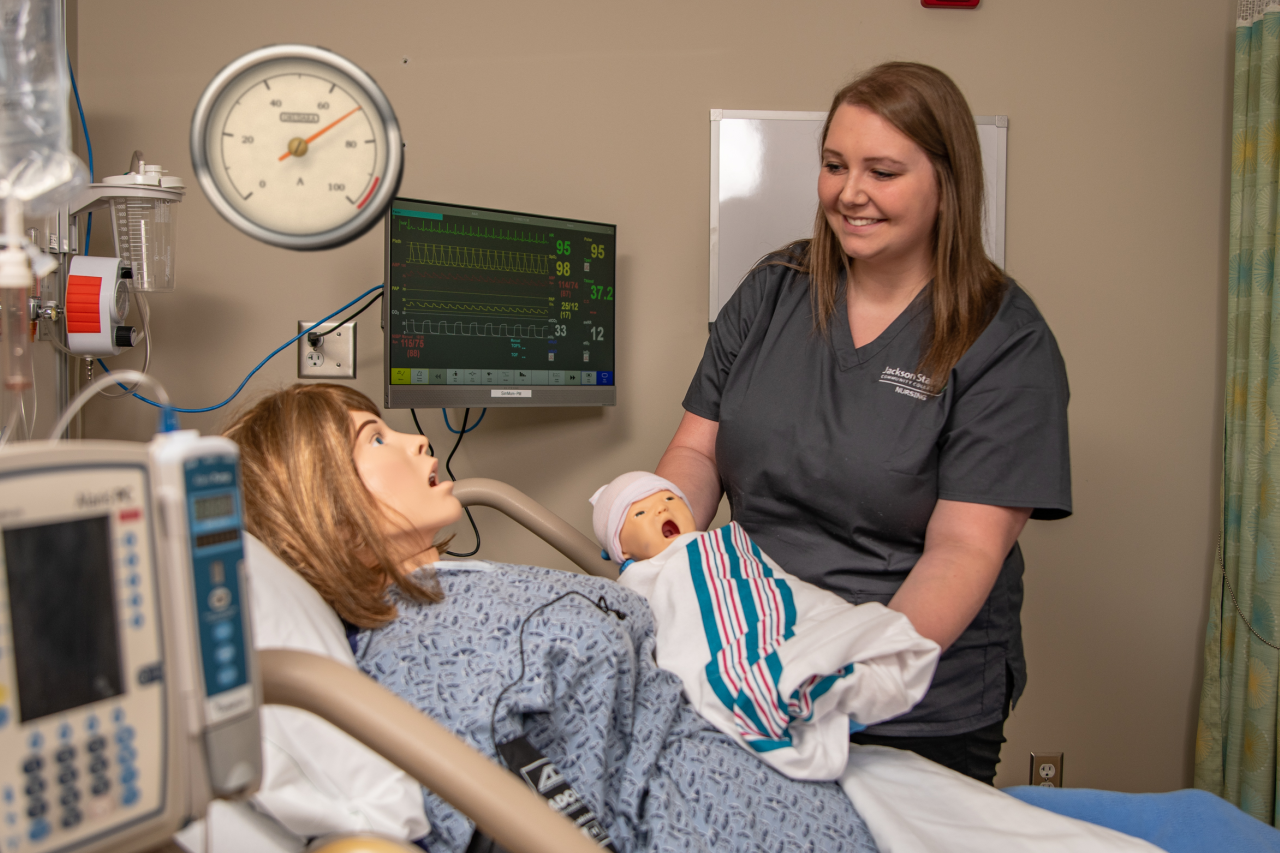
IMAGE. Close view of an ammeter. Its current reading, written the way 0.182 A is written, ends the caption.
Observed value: 70 A
